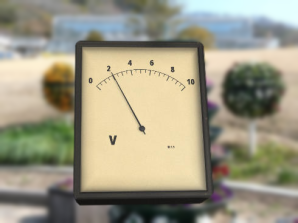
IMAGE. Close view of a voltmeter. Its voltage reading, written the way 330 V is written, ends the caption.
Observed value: 2 V
